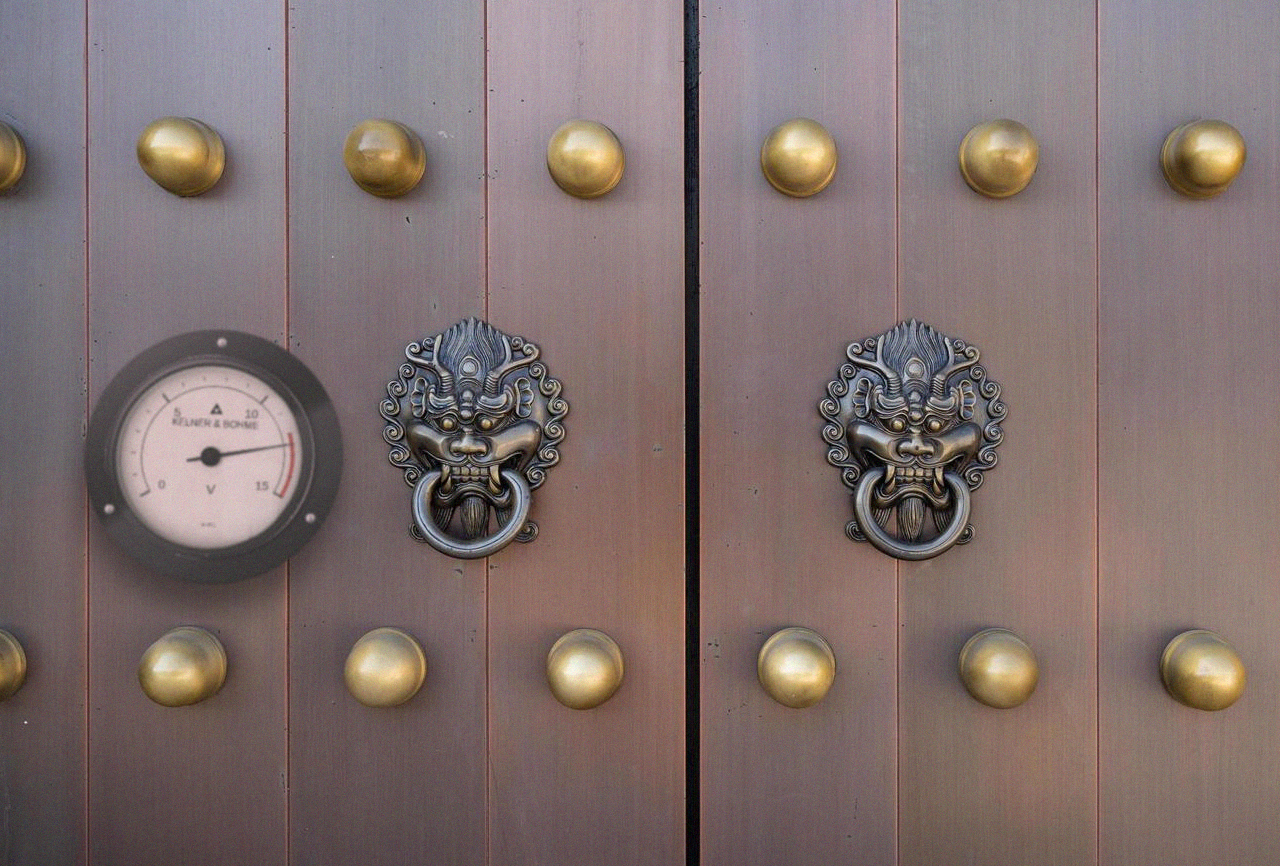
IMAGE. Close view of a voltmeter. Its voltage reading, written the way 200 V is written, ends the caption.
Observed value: 12.5 V
